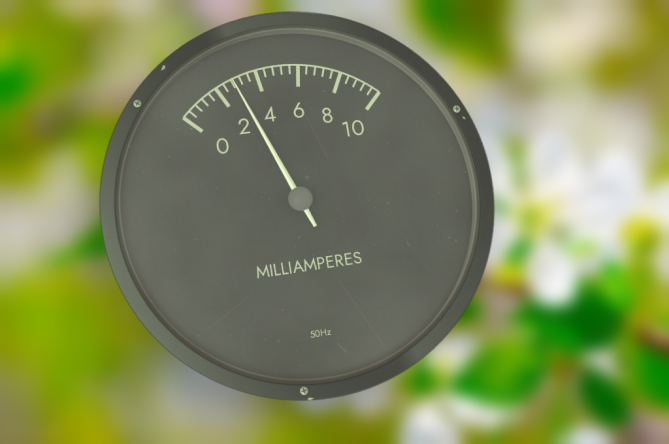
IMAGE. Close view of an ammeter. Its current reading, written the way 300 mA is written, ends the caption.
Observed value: 2.8 mA
